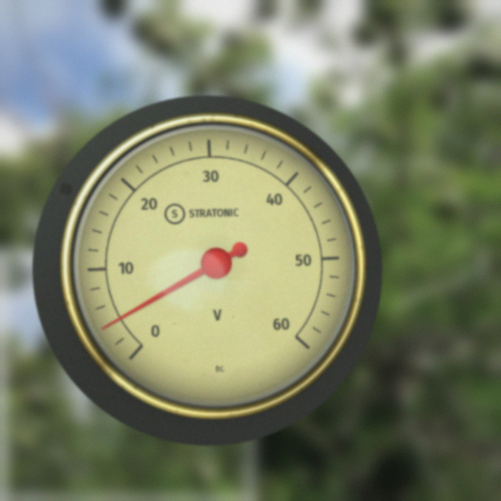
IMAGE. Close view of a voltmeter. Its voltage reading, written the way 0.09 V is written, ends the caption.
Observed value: 4 V
